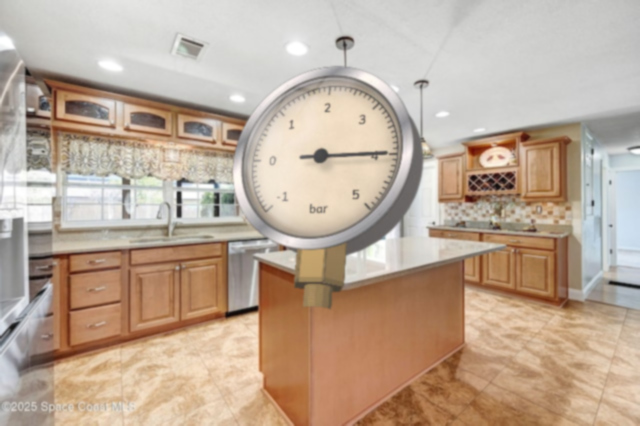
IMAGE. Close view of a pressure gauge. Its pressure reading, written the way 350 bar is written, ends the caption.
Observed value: 4 bar
